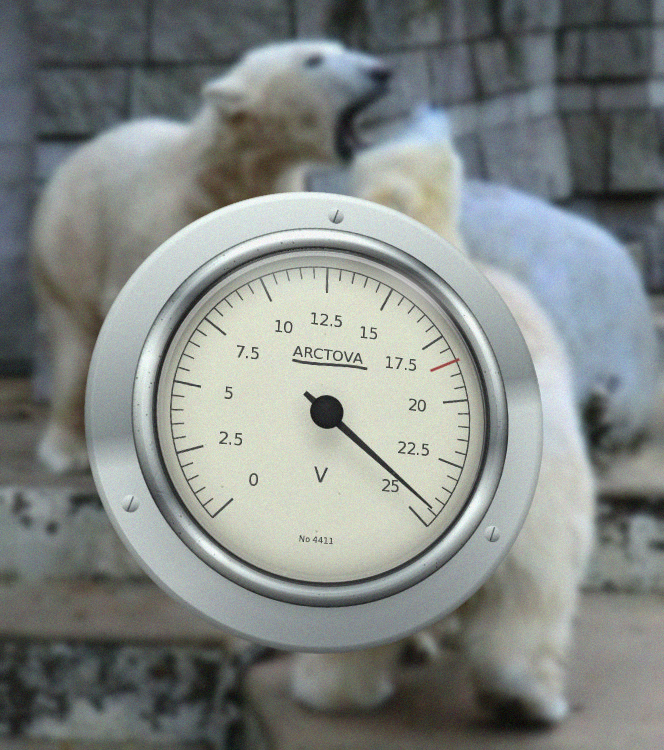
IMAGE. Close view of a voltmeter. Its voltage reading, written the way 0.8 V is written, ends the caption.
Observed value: 24.5 V
